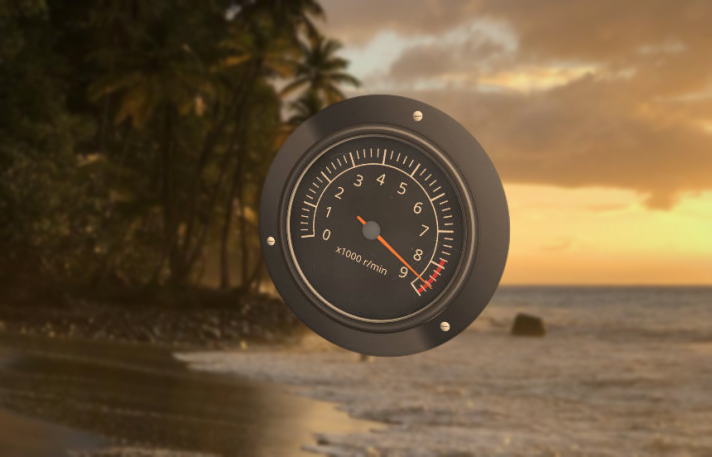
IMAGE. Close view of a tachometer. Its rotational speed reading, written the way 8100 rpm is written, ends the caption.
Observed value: 8600 rpm
